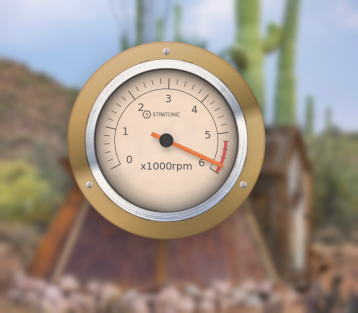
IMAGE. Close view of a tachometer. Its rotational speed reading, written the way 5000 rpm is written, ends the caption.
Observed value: 5800 rpm
